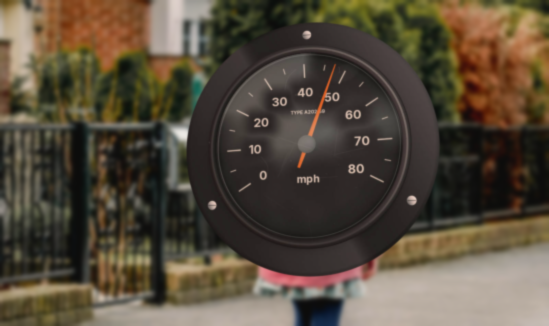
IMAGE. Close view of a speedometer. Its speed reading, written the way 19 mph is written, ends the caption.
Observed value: 47.5 mph
